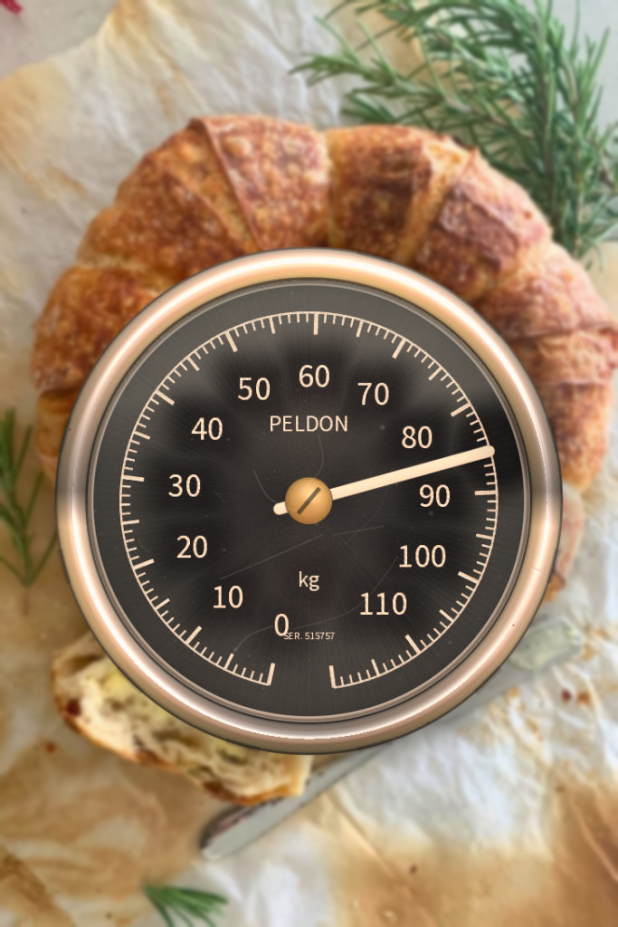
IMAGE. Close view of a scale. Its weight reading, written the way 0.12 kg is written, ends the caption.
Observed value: 85.5 kg
